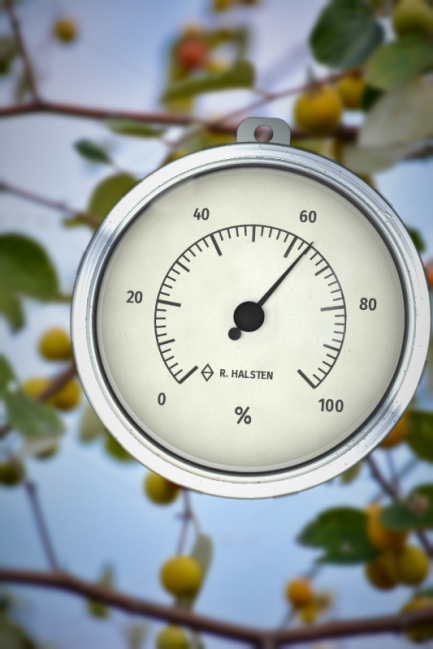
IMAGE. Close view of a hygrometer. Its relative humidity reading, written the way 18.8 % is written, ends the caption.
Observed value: 64 %
